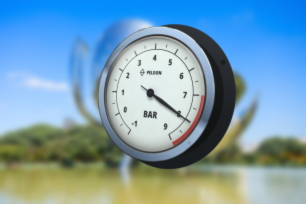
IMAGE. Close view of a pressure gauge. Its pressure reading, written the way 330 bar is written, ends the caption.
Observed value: 8 bar
